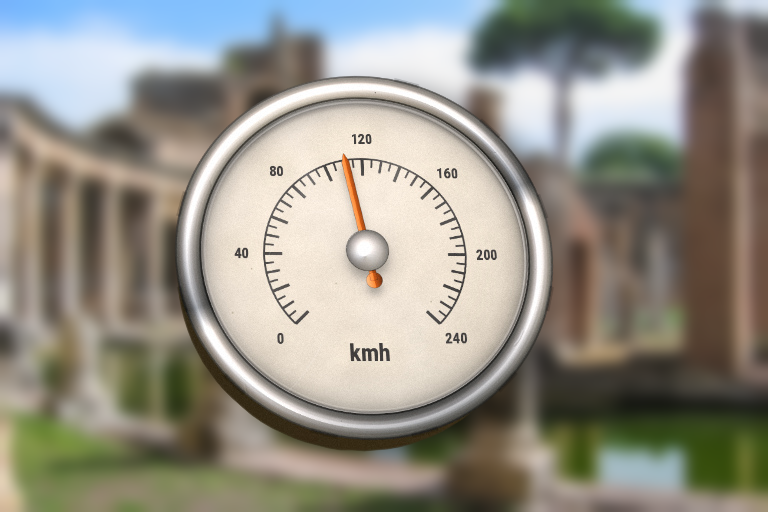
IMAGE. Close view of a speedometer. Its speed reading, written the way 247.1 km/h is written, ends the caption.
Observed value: 110 km/h
